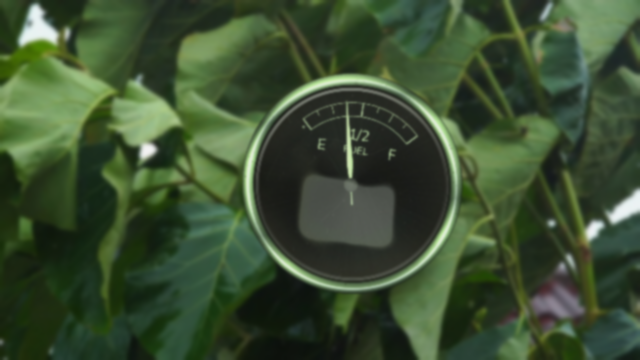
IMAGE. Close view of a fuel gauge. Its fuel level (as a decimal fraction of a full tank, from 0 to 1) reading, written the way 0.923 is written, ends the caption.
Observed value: 0.375
